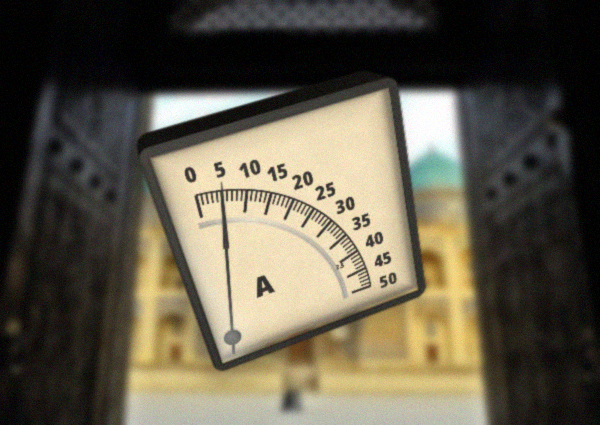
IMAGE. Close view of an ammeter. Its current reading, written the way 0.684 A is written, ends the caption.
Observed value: 5 A
